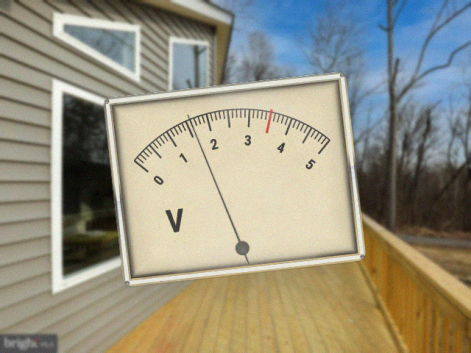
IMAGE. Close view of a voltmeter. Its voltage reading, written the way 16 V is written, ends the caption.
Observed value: 1.6 V
